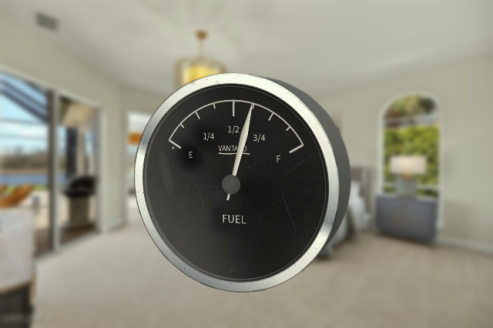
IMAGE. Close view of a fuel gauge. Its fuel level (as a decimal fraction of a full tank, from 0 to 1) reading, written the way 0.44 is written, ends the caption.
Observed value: 0.625
